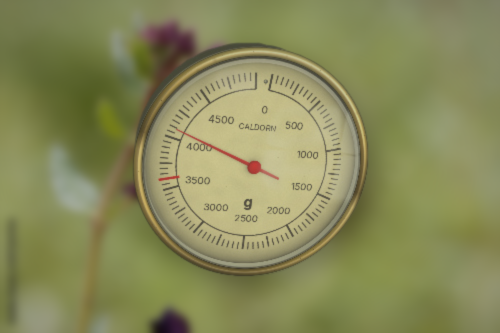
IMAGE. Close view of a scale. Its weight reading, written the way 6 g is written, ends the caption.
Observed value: 4100 g
